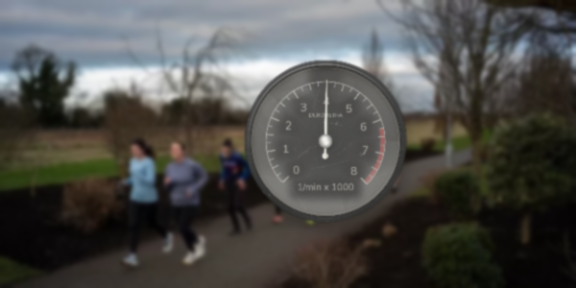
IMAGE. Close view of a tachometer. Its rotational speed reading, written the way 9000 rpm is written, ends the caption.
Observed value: 4000 rpm
